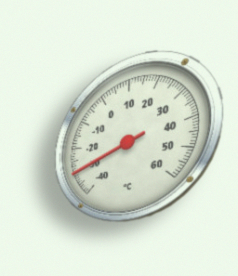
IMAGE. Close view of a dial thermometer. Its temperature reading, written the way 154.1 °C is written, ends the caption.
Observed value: -30 °C
